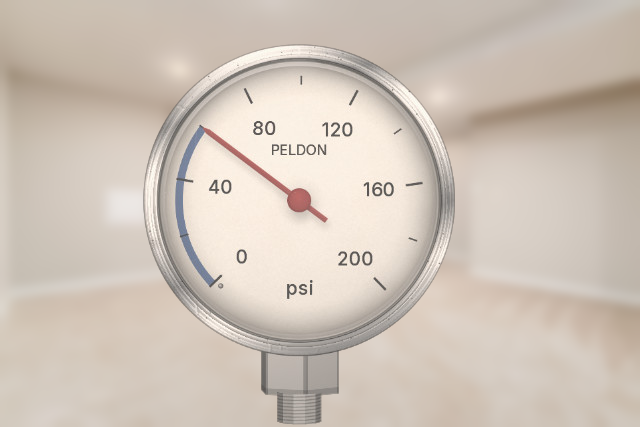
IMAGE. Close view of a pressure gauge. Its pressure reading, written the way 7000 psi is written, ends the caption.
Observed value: 60 psi
